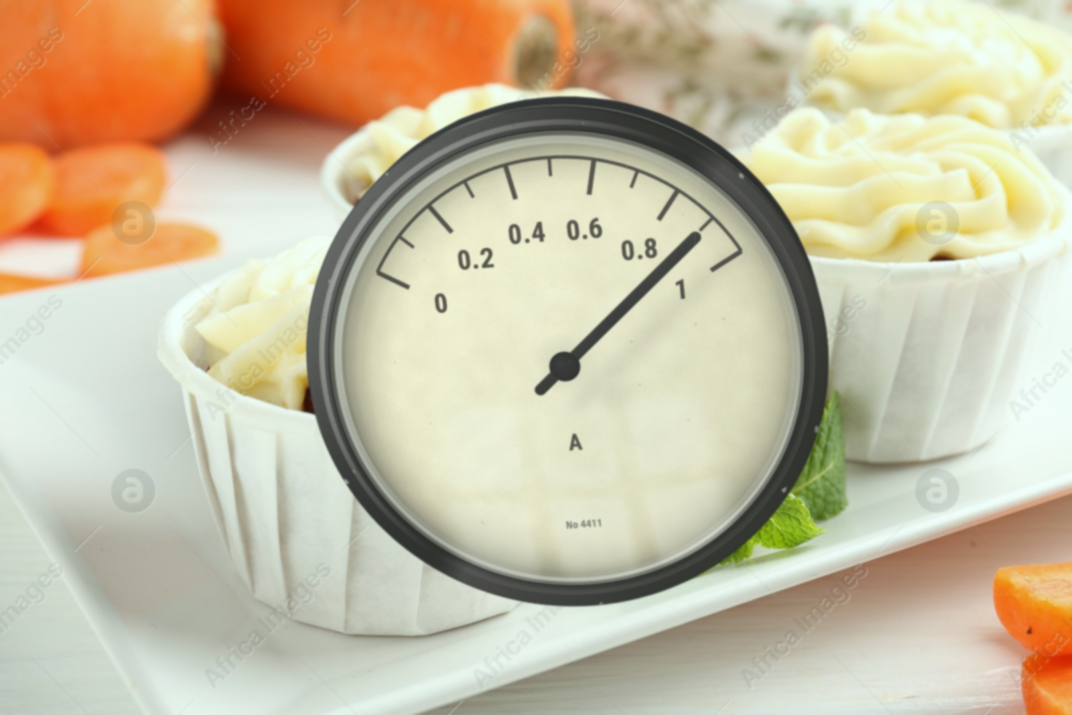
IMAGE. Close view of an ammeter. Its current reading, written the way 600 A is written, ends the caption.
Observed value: 0.9 A
